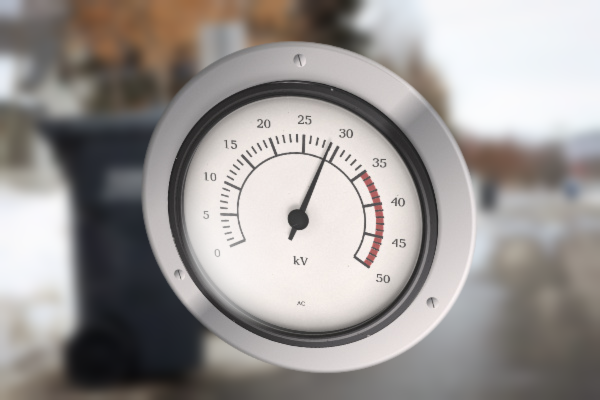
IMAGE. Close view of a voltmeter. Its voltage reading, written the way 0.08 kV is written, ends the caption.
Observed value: 29 kV
